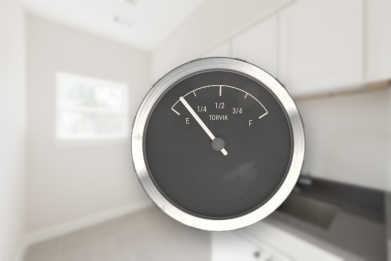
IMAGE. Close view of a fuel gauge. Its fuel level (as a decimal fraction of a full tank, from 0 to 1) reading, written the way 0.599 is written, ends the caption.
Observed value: 0.125
